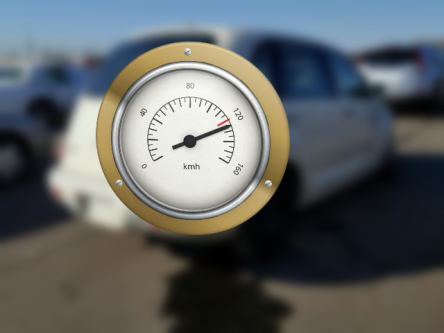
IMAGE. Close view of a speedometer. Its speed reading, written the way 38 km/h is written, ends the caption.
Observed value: 125 km/h
